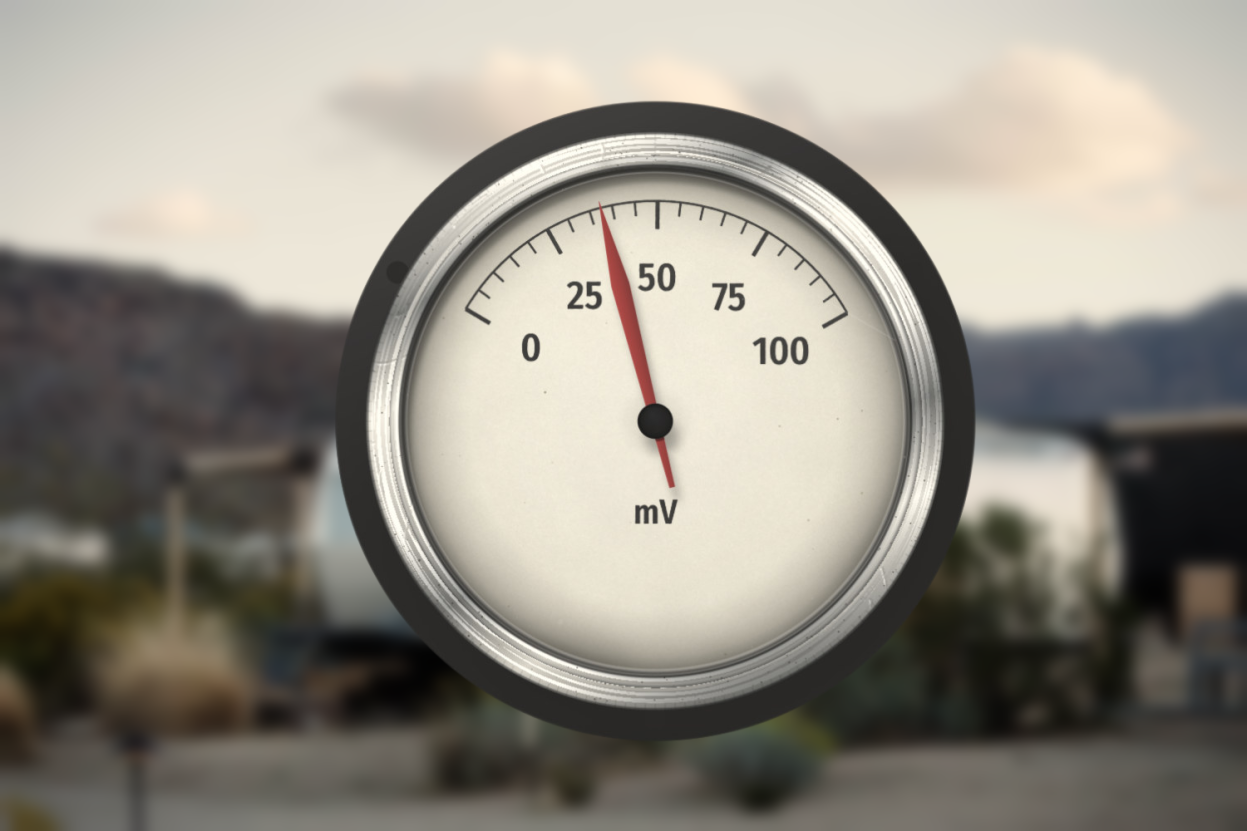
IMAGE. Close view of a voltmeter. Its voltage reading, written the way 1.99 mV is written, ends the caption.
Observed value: 37.5 mV
